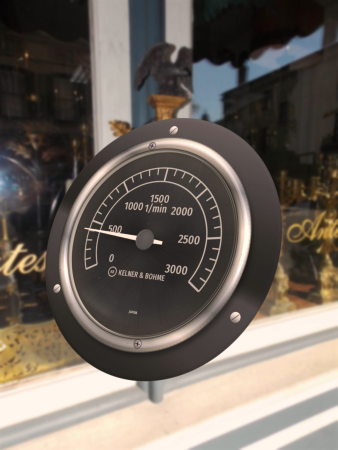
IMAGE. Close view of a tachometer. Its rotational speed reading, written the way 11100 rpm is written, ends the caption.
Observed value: 400 rpm
